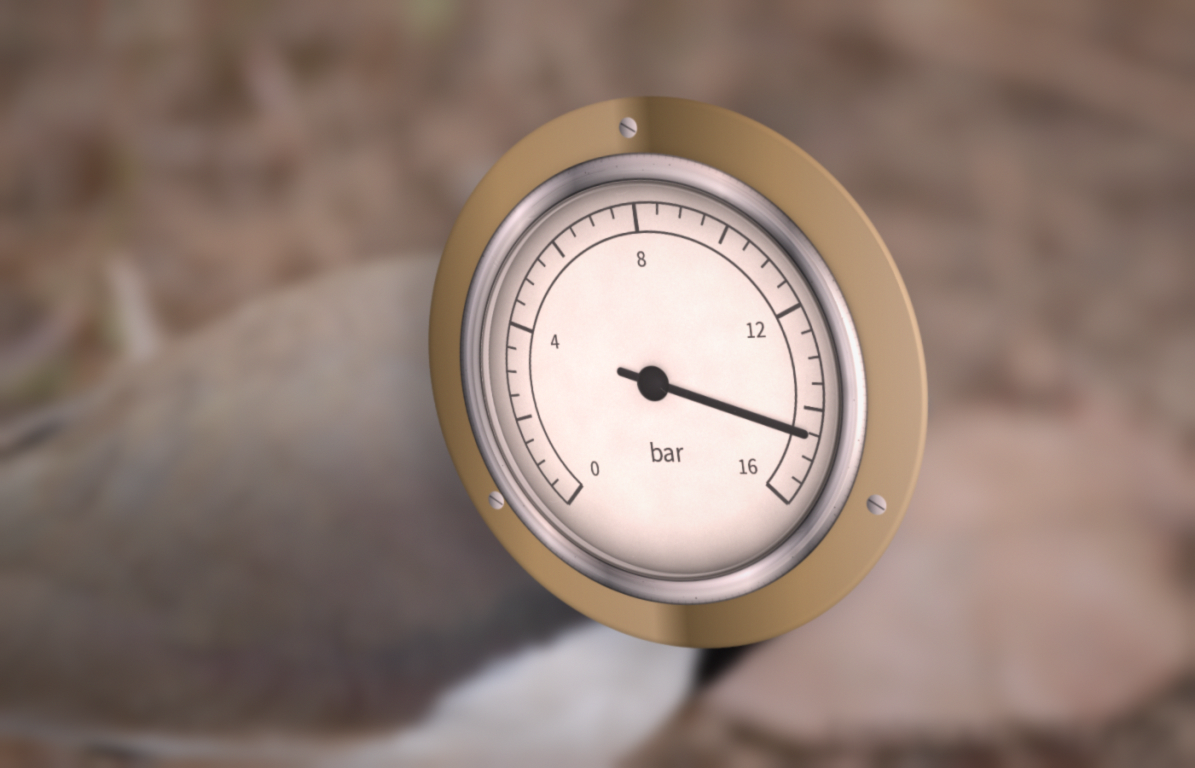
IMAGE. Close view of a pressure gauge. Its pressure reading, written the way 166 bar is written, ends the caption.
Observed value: 14.5 bar
